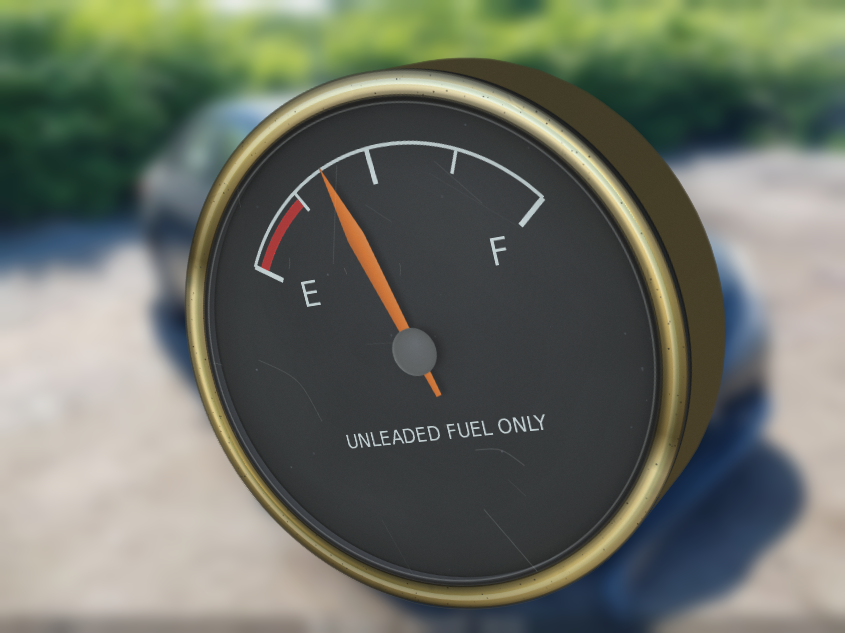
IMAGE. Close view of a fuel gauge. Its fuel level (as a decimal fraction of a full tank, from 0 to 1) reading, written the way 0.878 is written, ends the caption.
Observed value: 0.375
